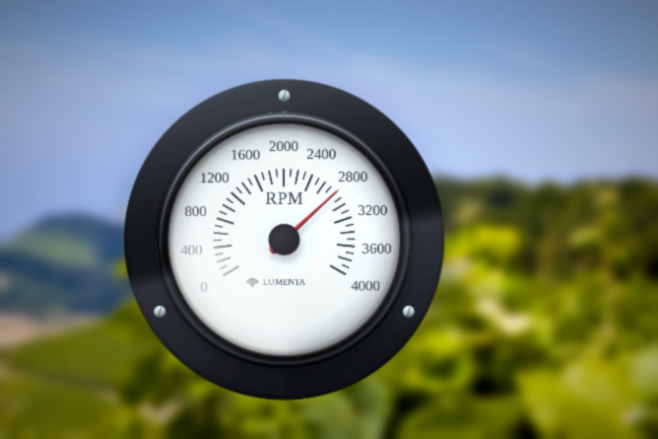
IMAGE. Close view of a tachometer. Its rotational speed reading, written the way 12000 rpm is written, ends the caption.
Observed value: 2800 rpm
